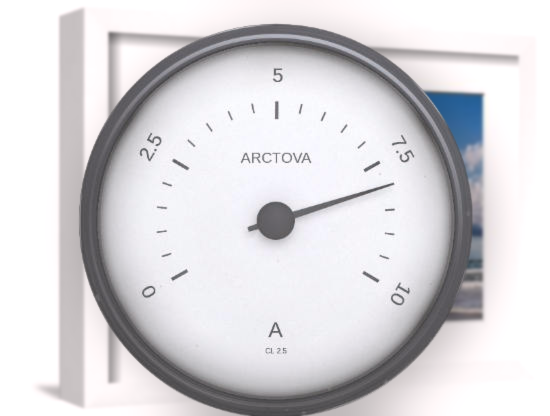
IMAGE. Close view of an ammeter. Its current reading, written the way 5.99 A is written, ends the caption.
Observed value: 8 A
